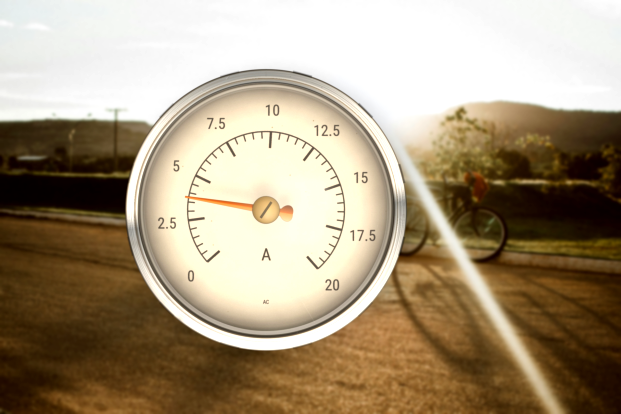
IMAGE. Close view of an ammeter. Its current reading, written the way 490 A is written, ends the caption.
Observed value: 3.75 A
